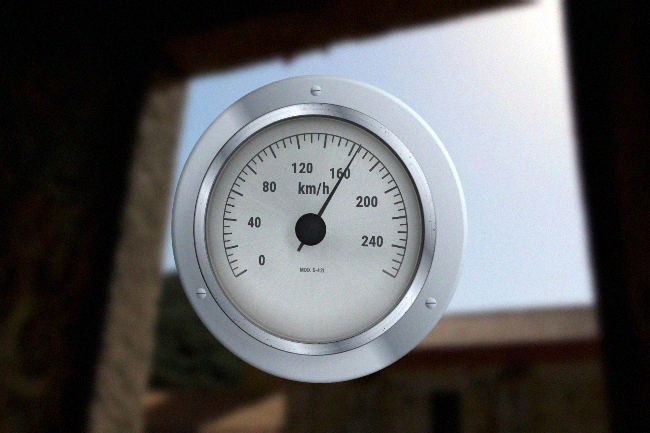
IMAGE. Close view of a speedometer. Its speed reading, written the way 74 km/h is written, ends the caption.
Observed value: 165 km/h
